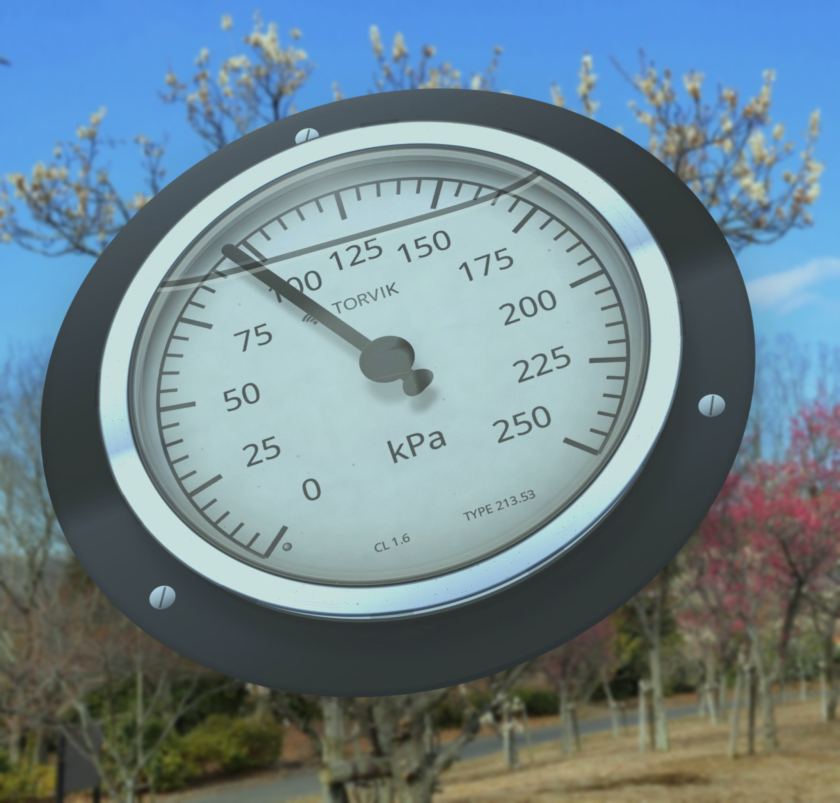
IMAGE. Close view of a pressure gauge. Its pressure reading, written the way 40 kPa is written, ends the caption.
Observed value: 95 kPa
